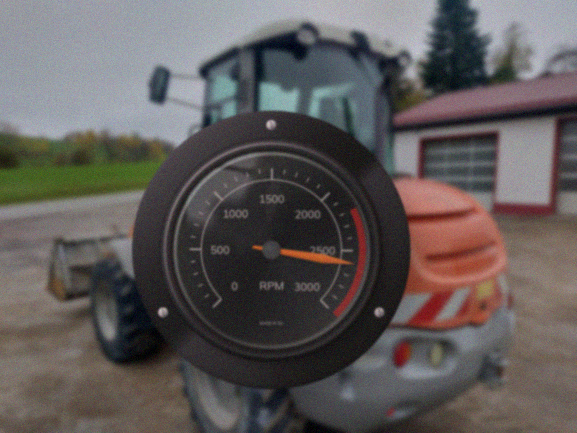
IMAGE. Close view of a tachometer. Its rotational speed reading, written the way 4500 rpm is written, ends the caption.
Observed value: 2600 rpm
